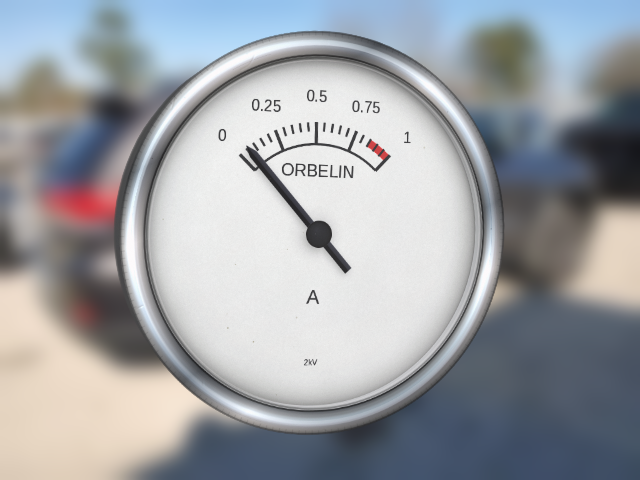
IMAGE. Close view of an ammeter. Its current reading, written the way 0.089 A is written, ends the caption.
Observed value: 0.05 A
